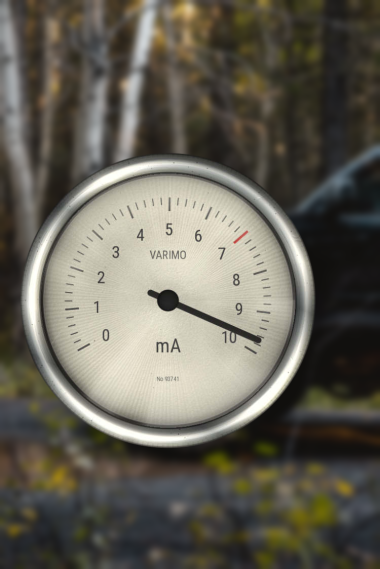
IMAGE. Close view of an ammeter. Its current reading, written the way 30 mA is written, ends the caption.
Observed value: 9.7 mA
